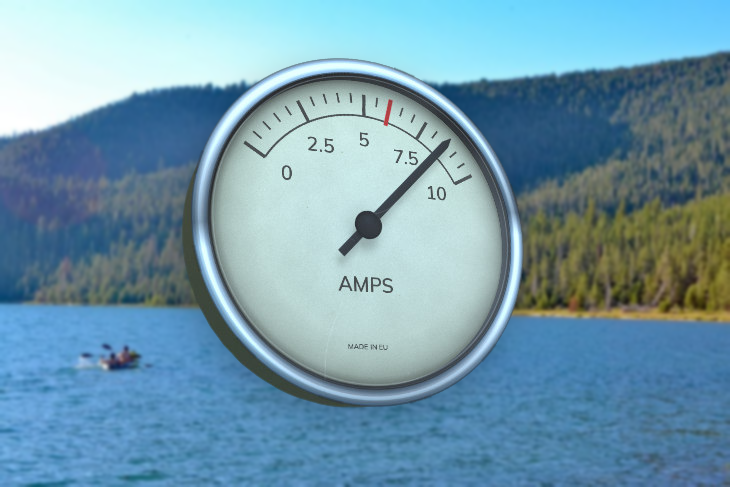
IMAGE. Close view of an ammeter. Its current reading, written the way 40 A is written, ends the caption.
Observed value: 8.5 A
